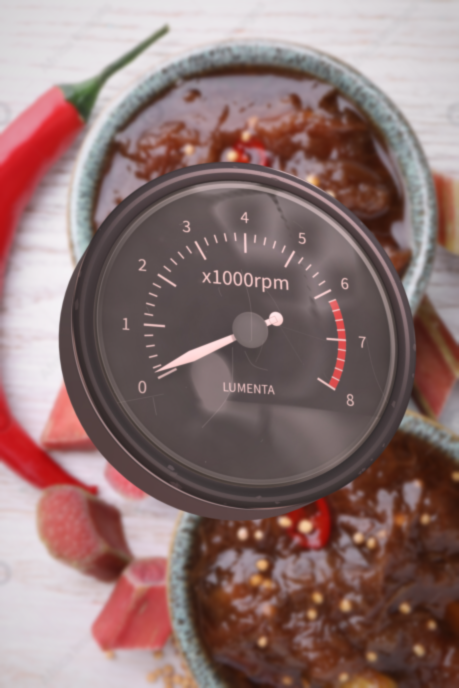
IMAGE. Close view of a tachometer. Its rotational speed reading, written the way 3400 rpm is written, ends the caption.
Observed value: 100 rpm
